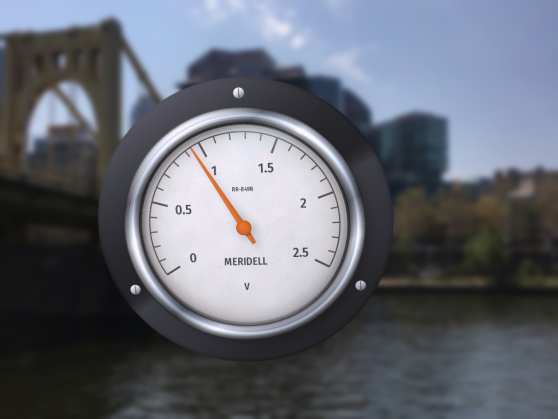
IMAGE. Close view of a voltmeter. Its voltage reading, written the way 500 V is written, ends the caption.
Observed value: 0.95 V
